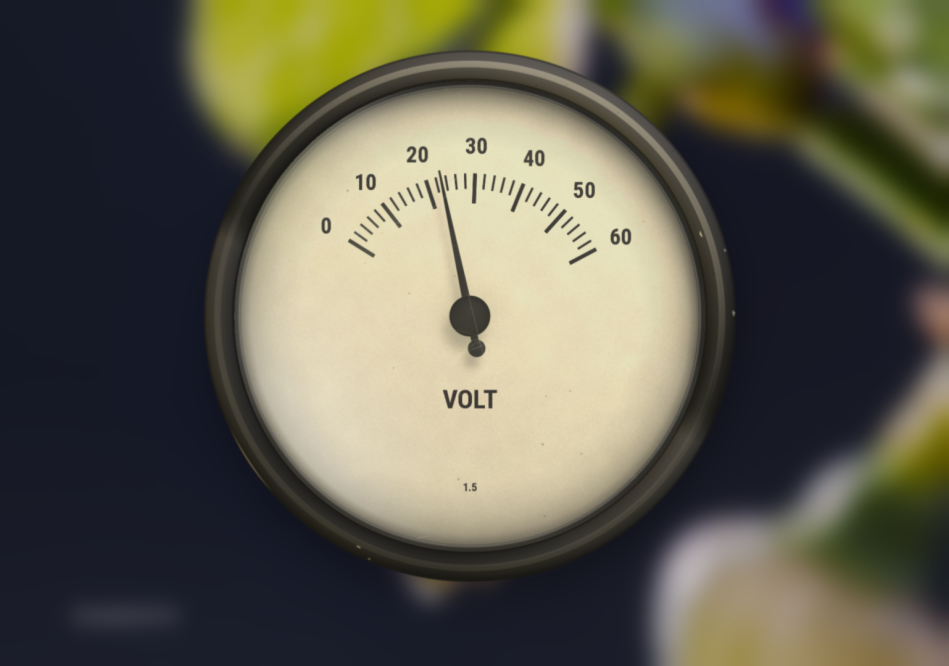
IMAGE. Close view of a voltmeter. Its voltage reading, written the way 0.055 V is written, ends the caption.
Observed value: 23 V
